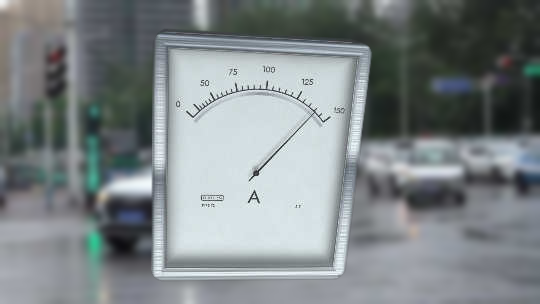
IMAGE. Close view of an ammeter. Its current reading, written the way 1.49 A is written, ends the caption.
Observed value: 140 A
